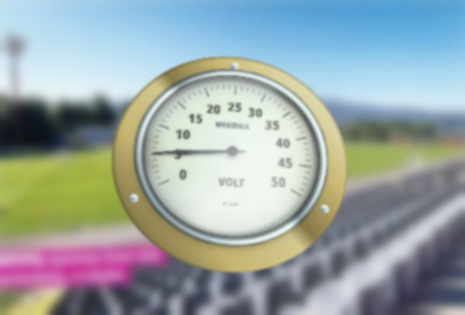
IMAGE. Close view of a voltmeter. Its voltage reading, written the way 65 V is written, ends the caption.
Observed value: 5 V
